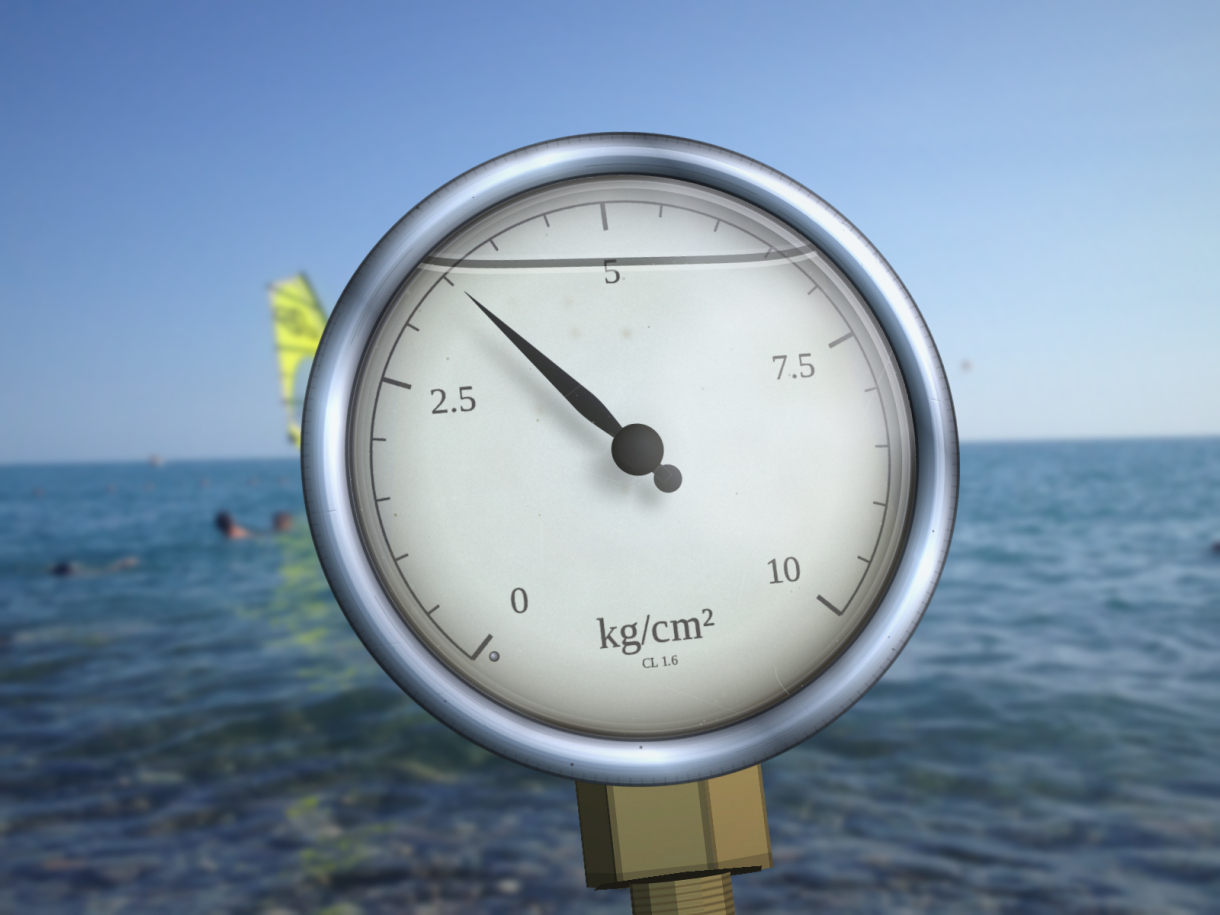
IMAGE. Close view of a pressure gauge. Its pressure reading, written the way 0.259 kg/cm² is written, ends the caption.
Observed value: 3.5 kg/cm²
